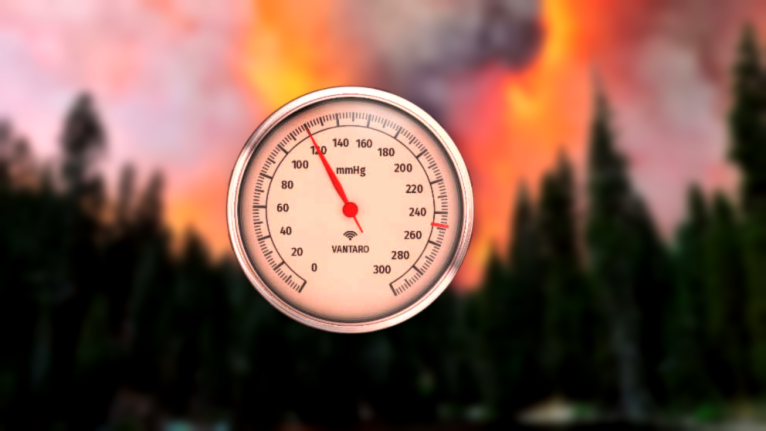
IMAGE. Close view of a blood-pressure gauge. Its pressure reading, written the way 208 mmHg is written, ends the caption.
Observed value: 120 mmHg
